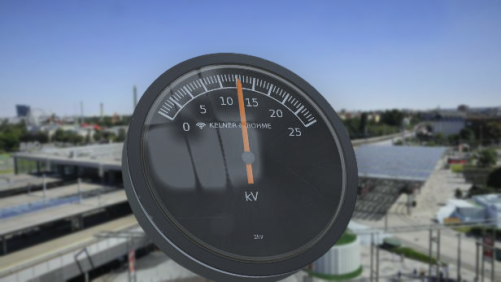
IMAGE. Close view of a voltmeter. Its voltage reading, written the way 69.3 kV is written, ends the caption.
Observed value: 12.5 kV
